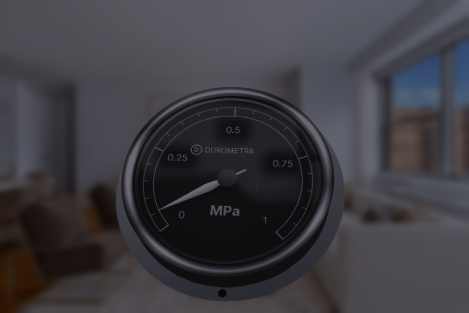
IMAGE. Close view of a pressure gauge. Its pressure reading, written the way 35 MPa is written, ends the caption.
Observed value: 0.05 MPa
